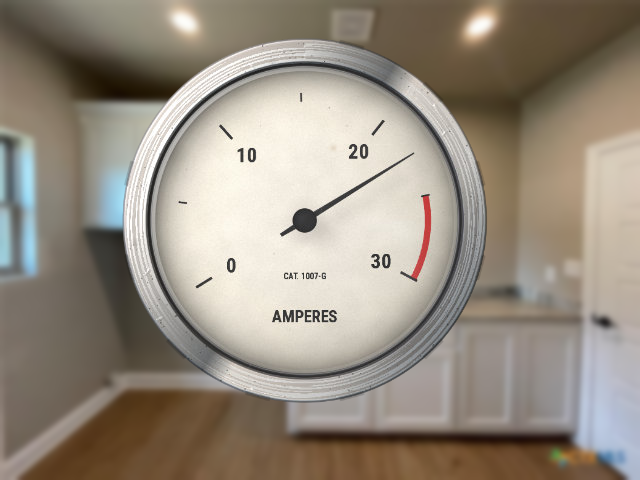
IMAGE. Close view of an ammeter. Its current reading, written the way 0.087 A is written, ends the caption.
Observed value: 22.5 A
